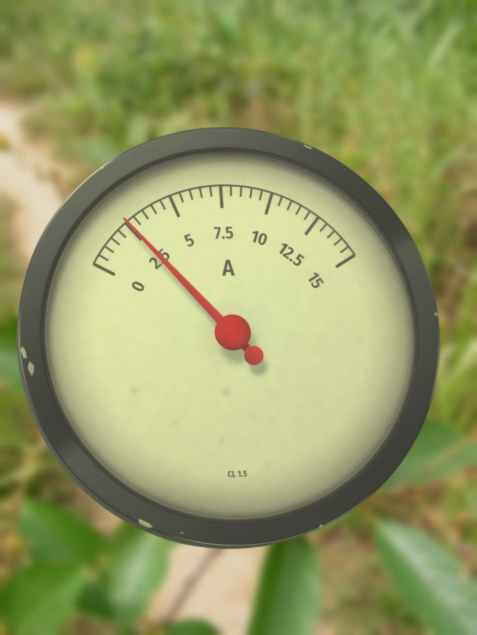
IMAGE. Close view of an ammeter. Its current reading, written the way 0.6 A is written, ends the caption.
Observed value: 2.5 A
